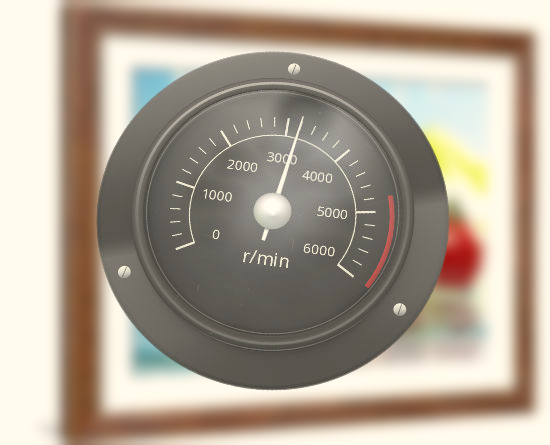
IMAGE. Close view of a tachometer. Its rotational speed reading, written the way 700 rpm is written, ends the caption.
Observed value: 3200 rpm
